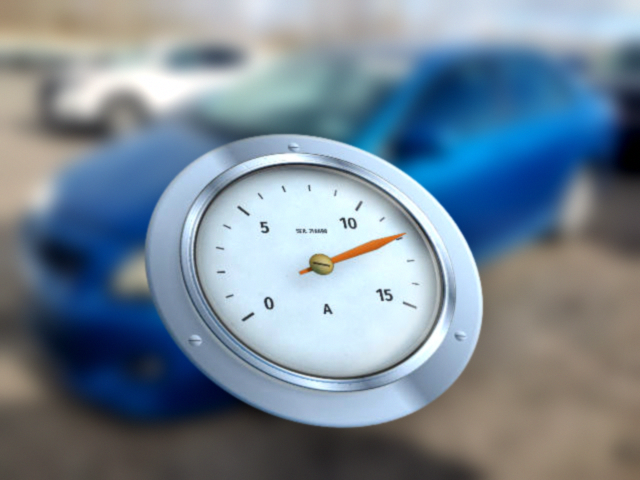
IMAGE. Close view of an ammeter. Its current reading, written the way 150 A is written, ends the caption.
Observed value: 12 A
